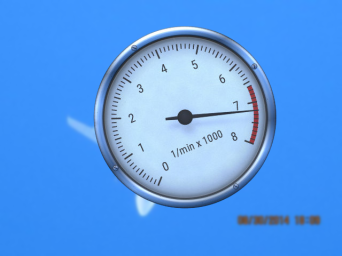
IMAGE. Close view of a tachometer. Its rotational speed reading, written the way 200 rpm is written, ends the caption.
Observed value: 7200 rpm
